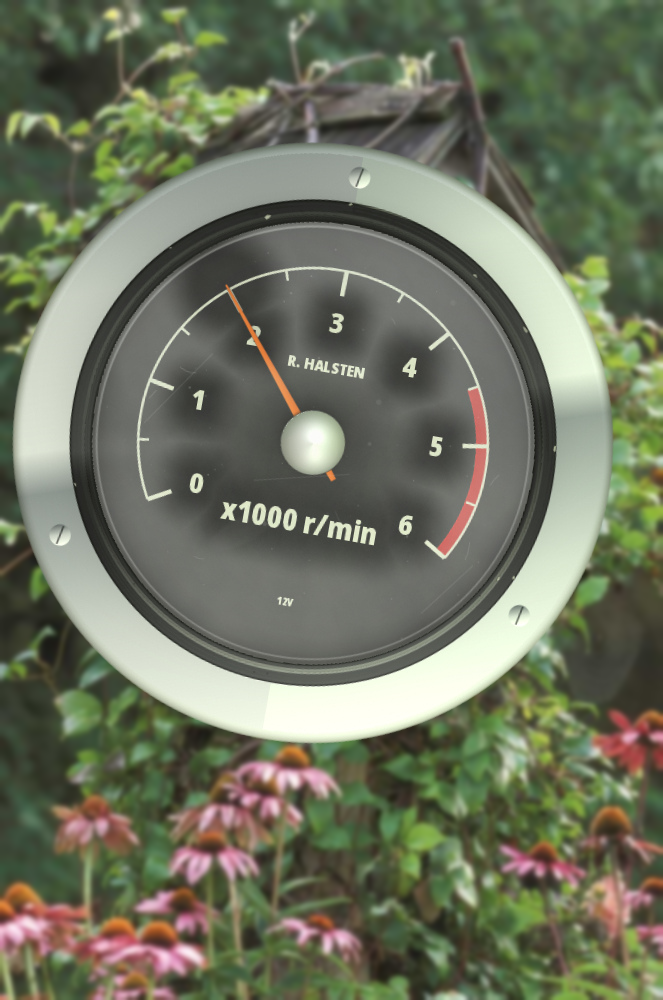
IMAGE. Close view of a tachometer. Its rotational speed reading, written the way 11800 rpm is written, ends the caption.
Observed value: 2000 rpm
